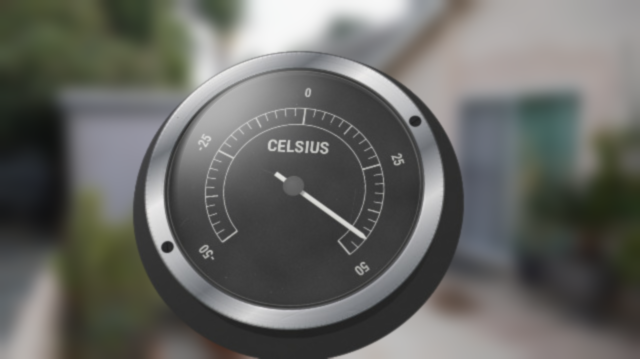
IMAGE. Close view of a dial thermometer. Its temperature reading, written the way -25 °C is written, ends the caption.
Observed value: 45 °C
